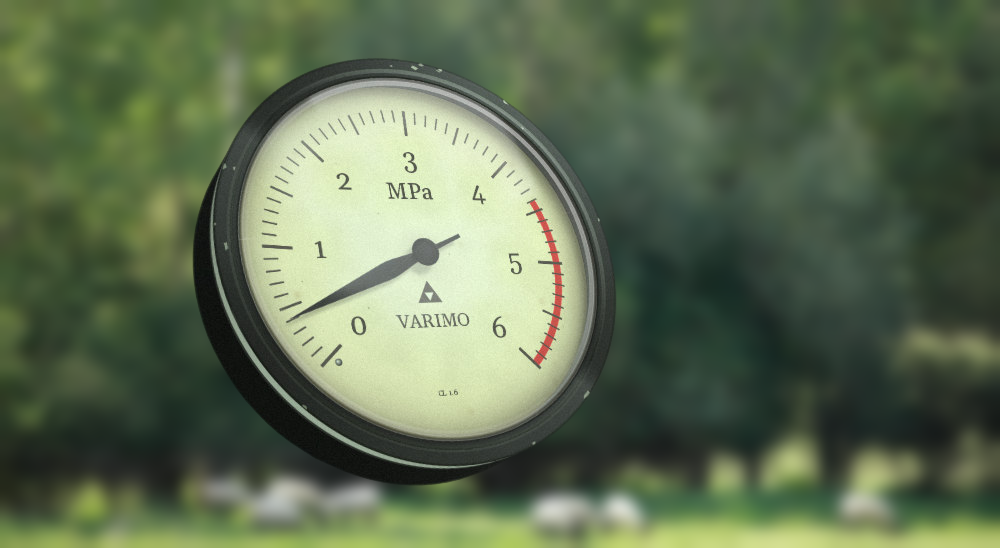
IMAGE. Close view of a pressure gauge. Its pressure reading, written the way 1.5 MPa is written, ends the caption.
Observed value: 0.4 MPa
